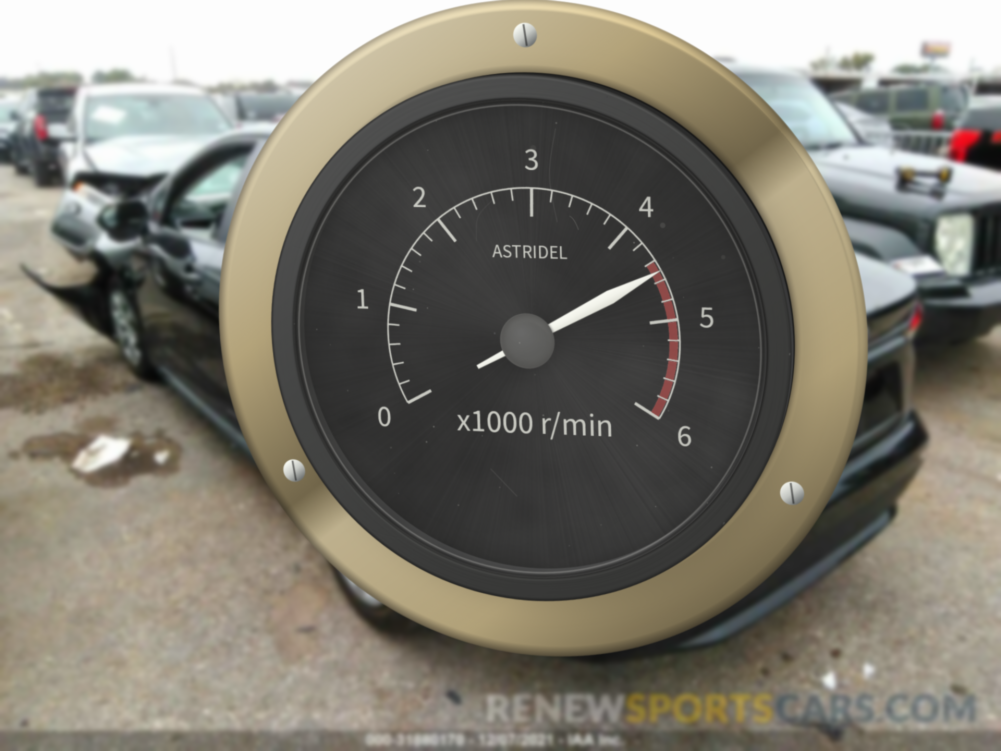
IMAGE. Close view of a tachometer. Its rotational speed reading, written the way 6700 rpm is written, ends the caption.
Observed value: 4500 rpm
